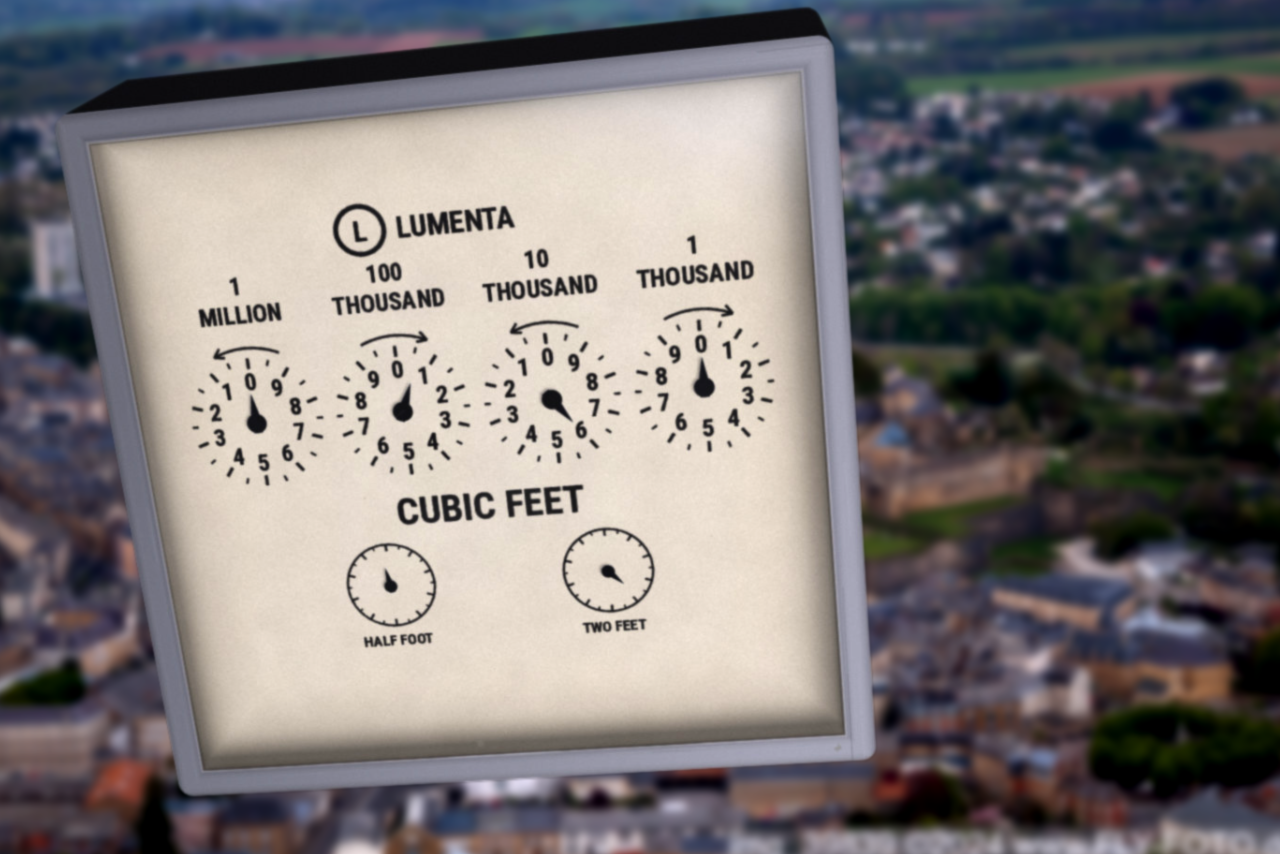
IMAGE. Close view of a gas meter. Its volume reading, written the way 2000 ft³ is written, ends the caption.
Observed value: 6000 ft³
